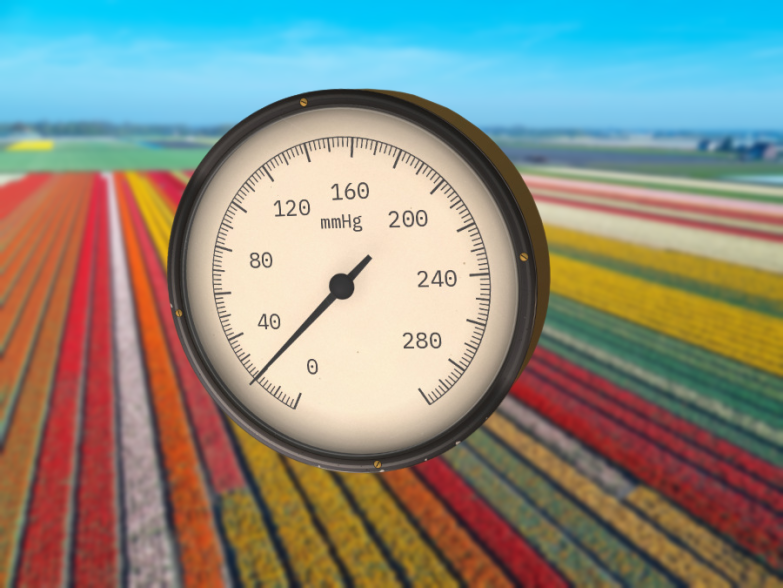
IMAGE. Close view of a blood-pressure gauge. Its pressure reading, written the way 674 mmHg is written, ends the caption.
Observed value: 20 mmHg
